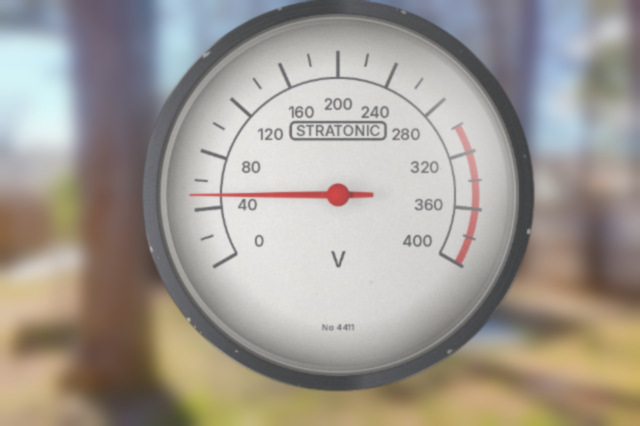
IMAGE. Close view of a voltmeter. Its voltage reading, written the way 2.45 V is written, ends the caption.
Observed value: 50 V
